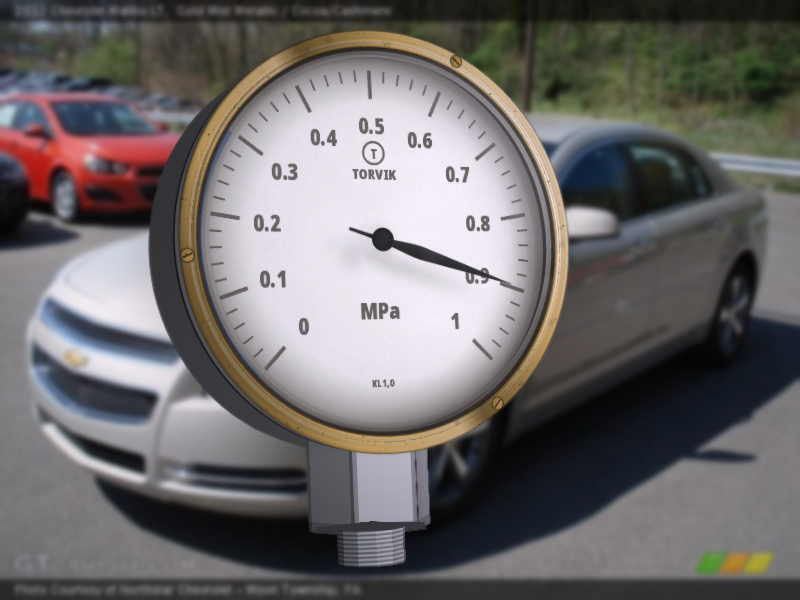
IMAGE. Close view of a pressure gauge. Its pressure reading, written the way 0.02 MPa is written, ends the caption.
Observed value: 0.9 MPa
